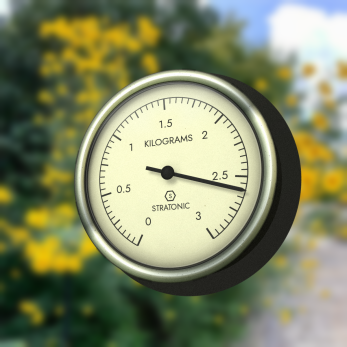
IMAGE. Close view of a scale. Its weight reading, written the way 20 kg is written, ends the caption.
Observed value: 2.6 kg
